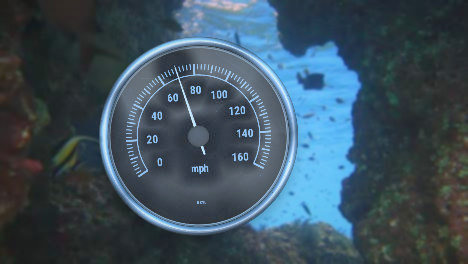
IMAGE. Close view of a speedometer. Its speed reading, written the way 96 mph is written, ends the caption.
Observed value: 70 mph
